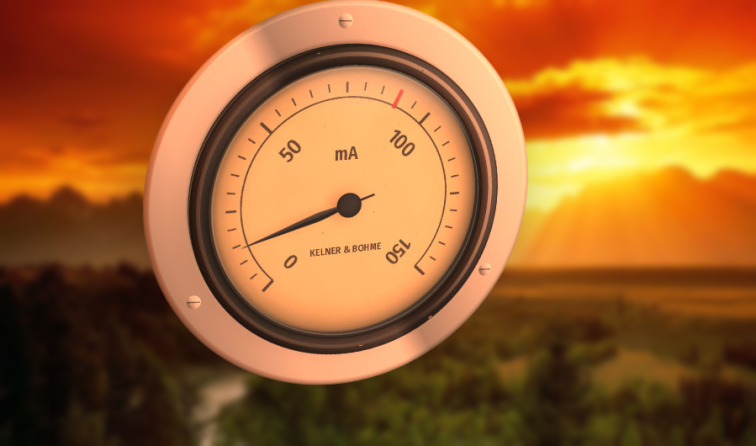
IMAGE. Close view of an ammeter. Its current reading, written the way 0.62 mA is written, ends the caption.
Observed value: 15 mA
